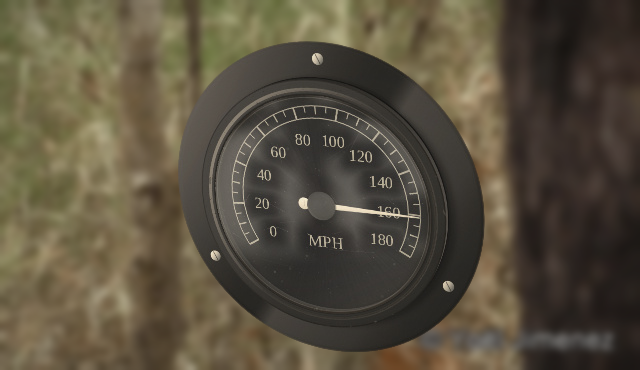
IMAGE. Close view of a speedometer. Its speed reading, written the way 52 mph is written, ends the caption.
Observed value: 160 mph
